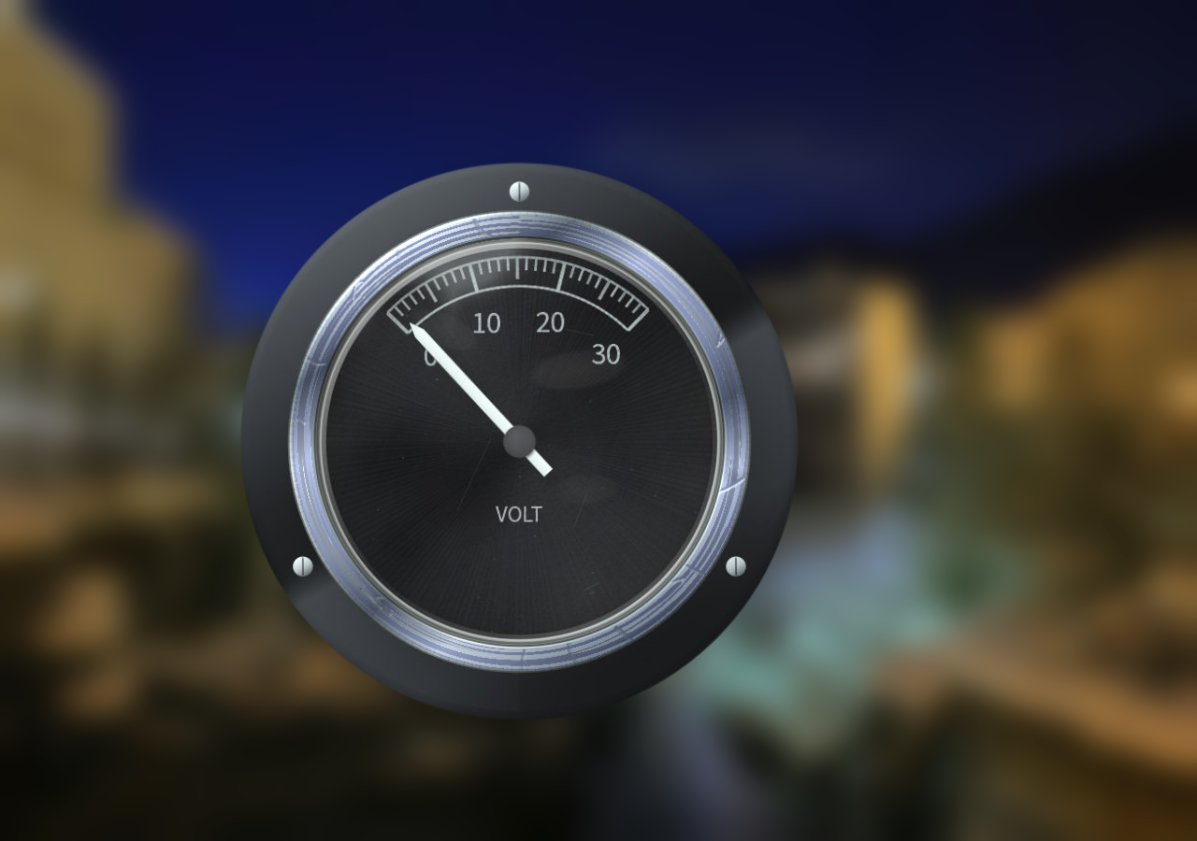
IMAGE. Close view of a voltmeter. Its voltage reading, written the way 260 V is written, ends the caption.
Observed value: 1 V
